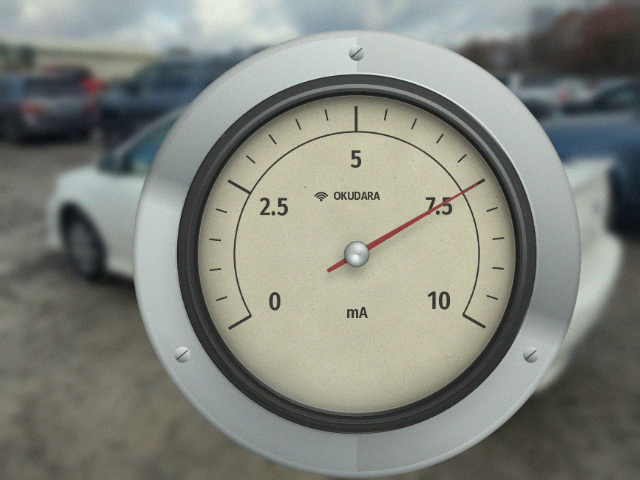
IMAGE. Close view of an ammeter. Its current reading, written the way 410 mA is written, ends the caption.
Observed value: 7.5 mA
